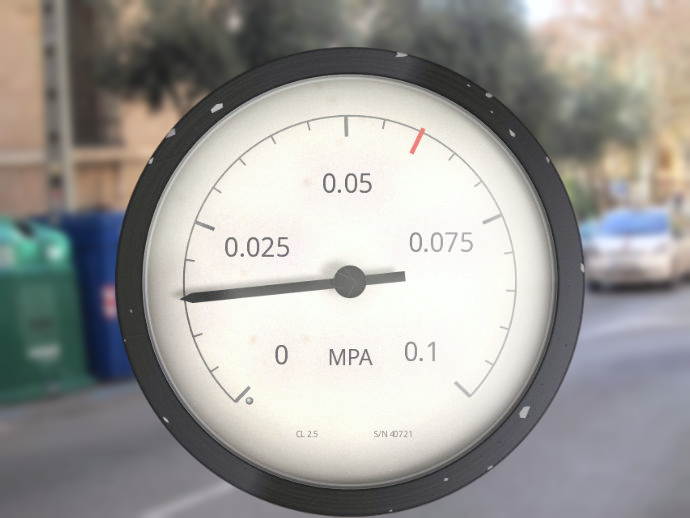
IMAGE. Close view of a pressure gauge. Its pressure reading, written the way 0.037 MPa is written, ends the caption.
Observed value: 0.015 MPa
